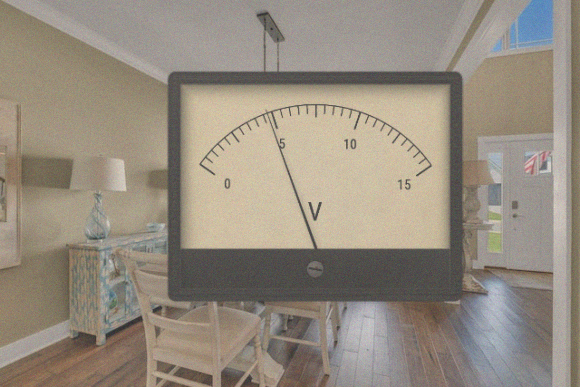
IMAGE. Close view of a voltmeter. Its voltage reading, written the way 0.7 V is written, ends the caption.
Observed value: 4.75 V
